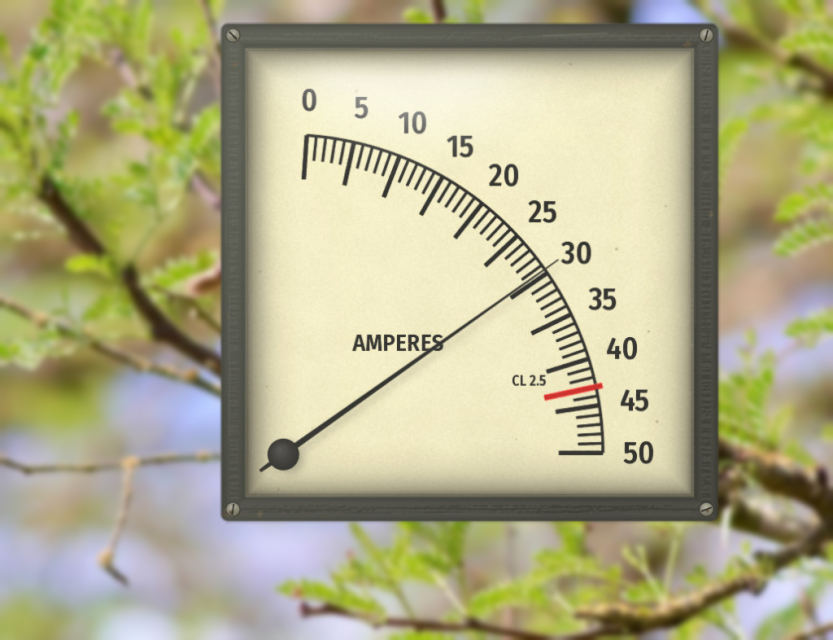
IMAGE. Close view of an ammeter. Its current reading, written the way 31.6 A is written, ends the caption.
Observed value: 29.5 A
